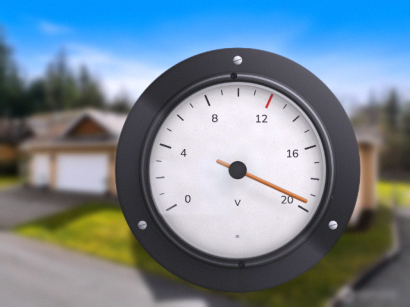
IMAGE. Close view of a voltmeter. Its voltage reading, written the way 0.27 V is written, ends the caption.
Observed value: 19.5 V
